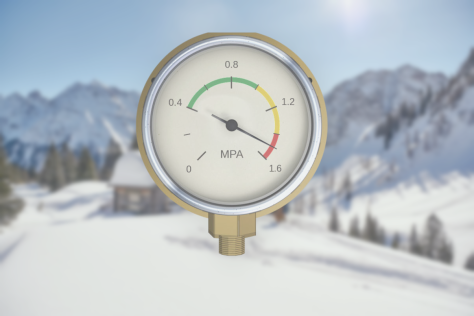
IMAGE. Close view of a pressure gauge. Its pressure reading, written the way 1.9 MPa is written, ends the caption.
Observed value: 1.5 MPa
